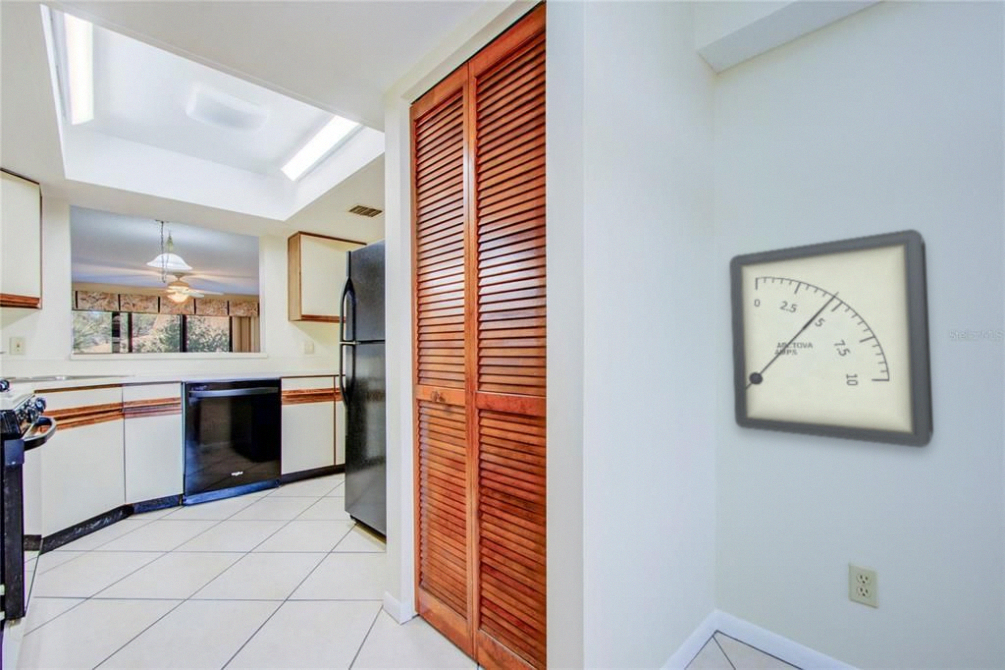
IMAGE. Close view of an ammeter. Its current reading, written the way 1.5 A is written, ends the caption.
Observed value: 4.5 A
